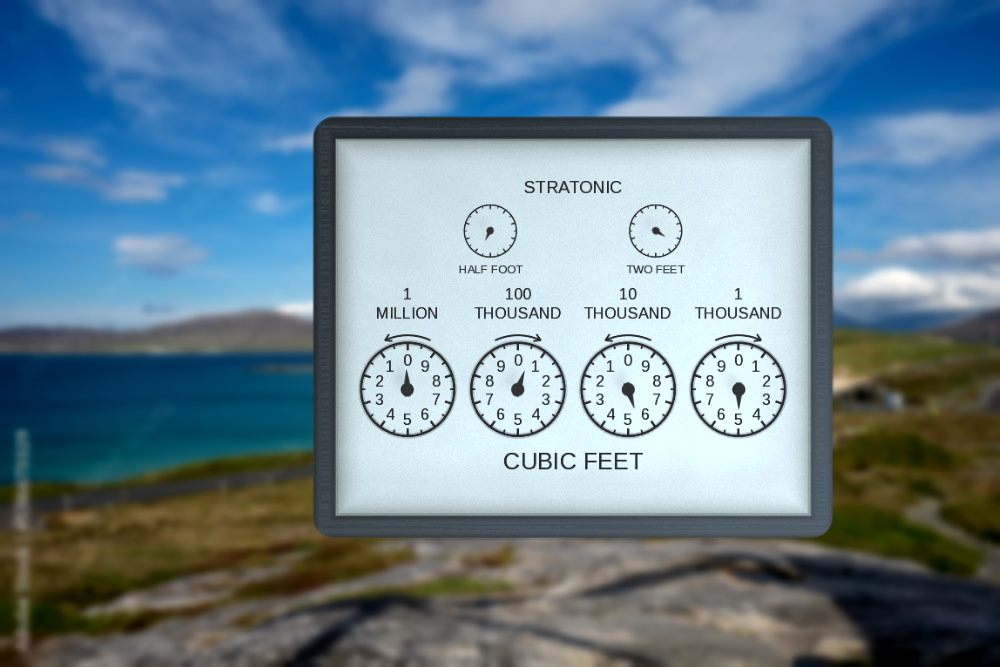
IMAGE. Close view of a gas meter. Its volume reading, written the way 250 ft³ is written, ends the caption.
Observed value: 5500 ft³
